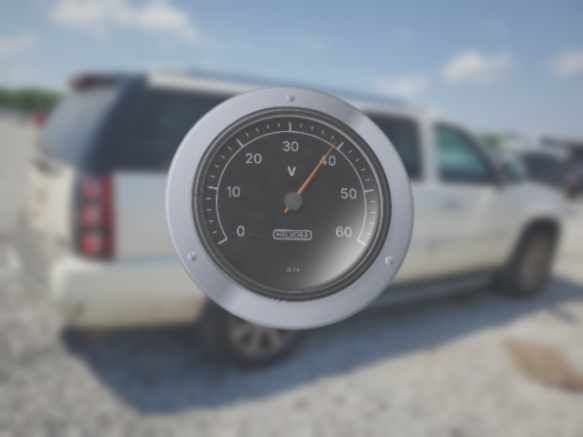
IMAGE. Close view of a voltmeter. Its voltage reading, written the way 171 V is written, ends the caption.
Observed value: 39 V
